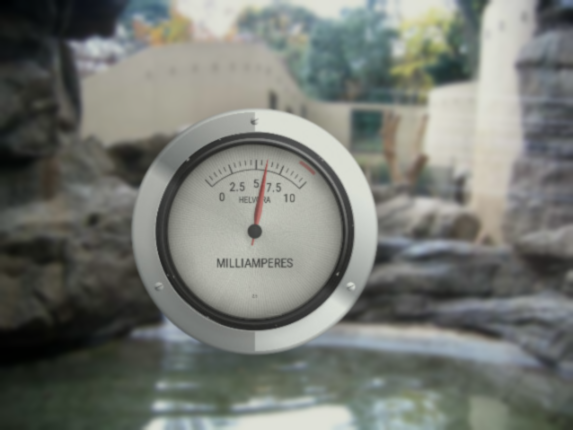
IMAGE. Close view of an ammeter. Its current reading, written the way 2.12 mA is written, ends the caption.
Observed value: 6 mA
